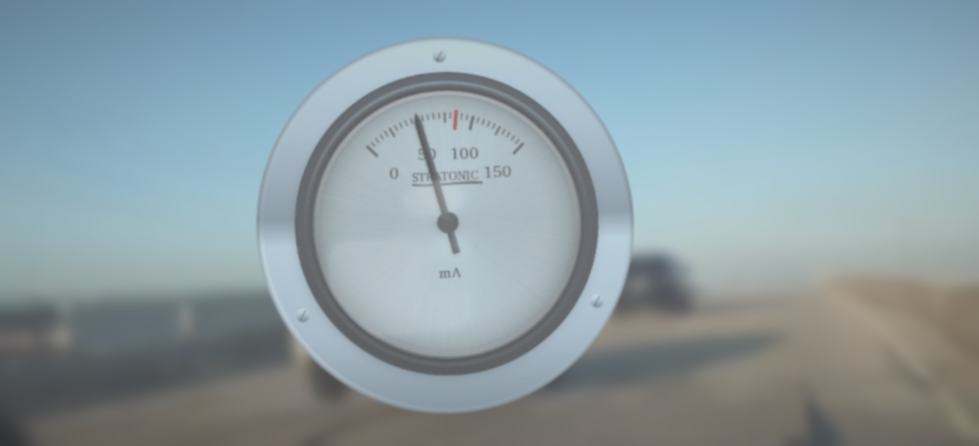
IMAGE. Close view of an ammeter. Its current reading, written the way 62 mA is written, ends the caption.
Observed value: 50 mA
